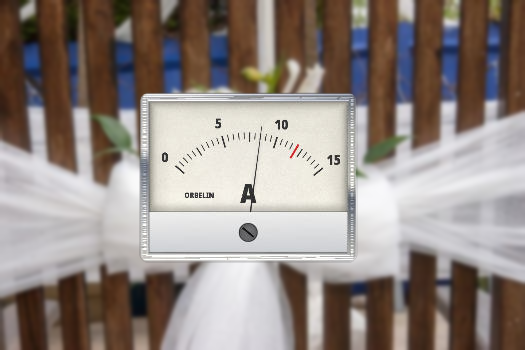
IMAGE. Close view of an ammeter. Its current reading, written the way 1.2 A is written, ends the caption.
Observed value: 8.5 A
